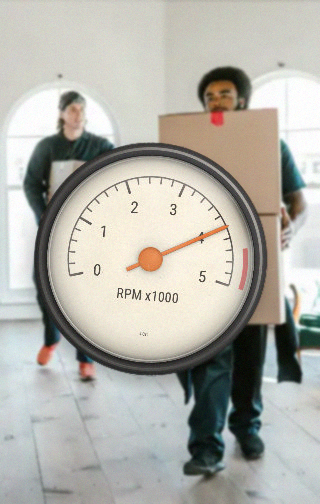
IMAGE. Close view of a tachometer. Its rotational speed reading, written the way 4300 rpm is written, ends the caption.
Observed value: 4000 rpm
